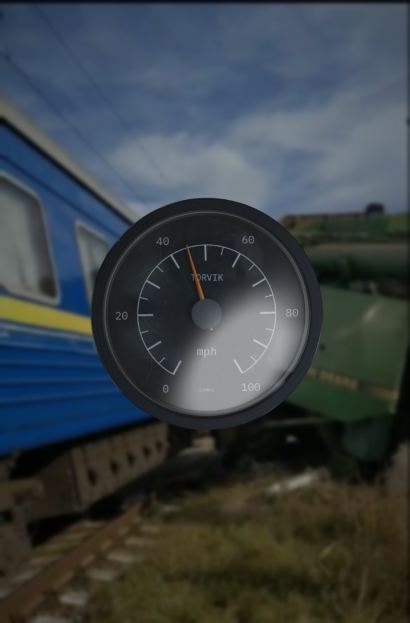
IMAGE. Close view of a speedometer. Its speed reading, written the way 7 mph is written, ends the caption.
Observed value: 45 mph
